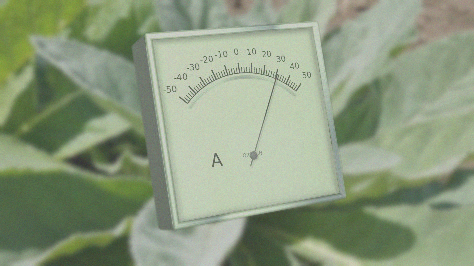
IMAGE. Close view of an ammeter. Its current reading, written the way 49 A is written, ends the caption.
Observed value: 30 A
